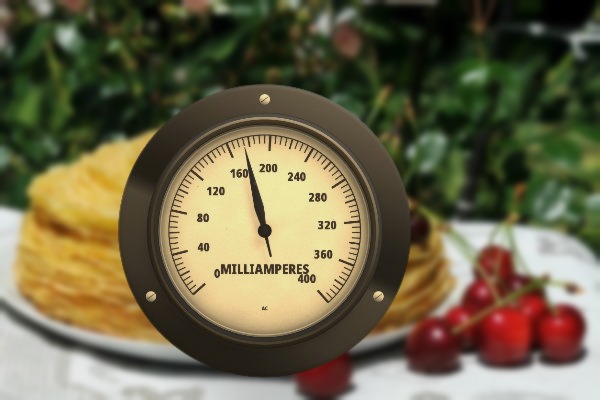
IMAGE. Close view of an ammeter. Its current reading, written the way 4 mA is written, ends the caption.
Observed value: 175 mA
